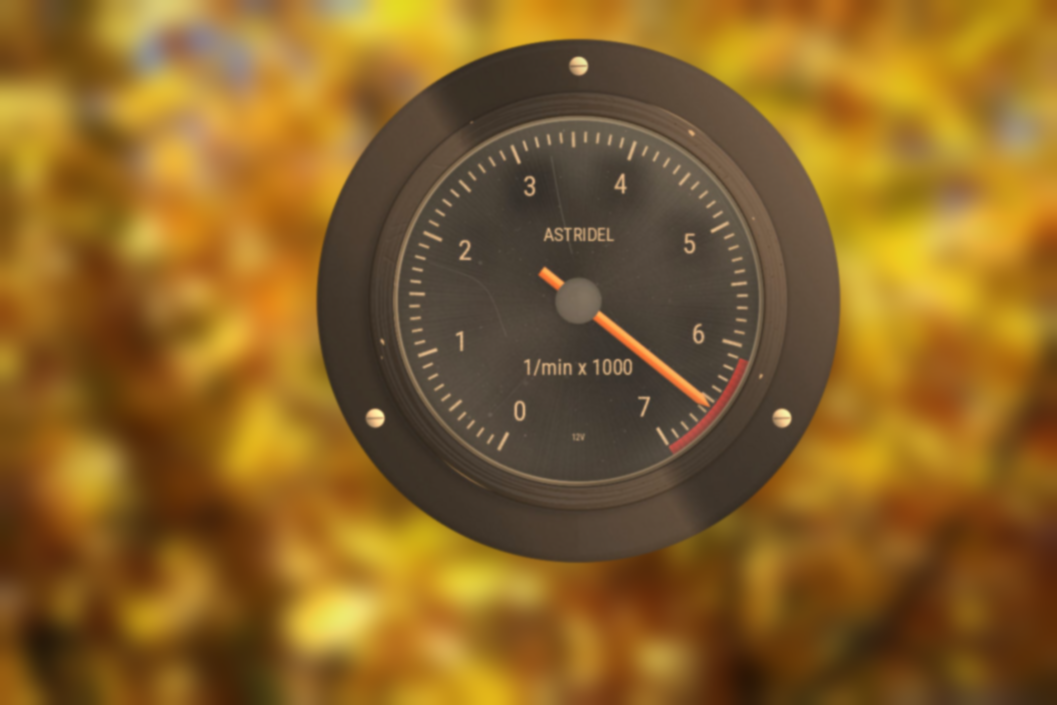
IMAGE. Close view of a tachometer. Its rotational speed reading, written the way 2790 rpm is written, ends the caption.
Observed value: 6550 rpm
